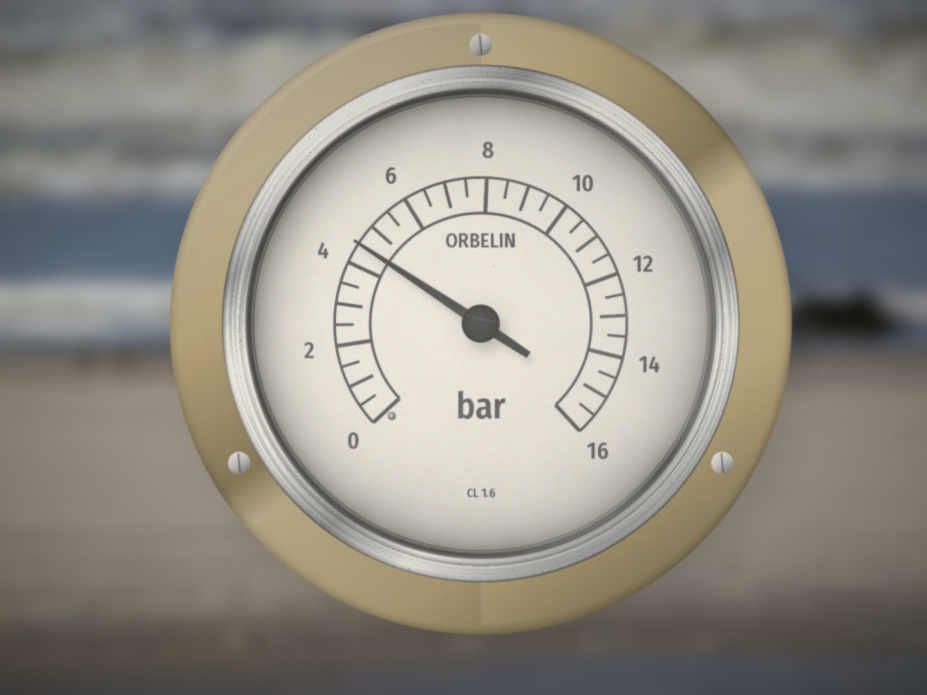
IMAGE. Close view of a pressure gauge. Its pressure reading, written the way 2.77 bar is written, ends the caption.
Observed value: 4.5 bar
